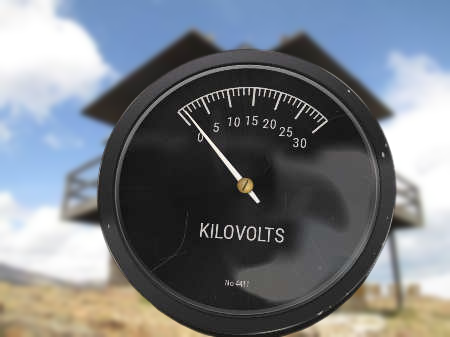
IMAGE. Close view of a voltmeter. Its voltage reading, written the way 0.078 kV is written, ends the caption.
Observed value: 1 kV
